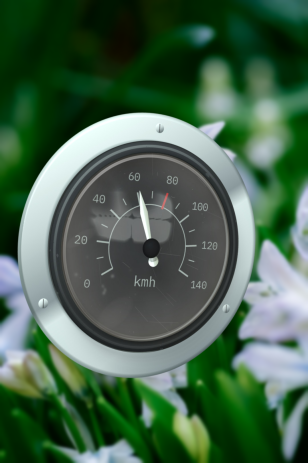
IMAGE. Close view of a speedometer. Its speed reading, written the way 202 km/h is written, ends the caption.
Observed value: 60 km/h
